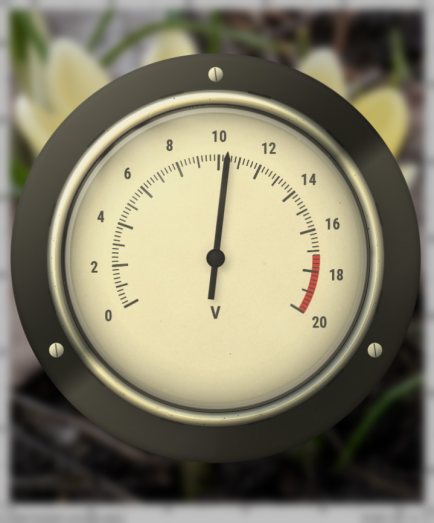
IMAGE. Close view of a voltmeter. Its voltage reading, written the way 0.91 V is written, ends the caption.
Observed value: 10.4 V
